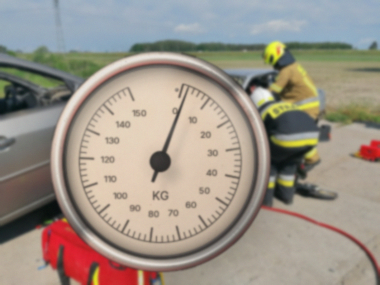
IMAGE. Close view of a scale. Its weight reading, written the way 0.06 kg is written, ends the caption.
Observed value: 2 kg
